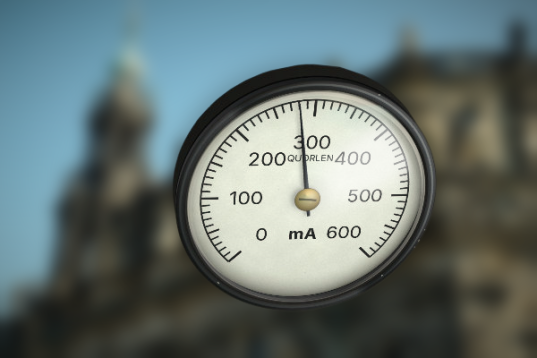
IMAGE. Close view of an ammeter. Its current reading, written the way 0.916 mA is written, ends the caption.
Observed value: 280 mA
